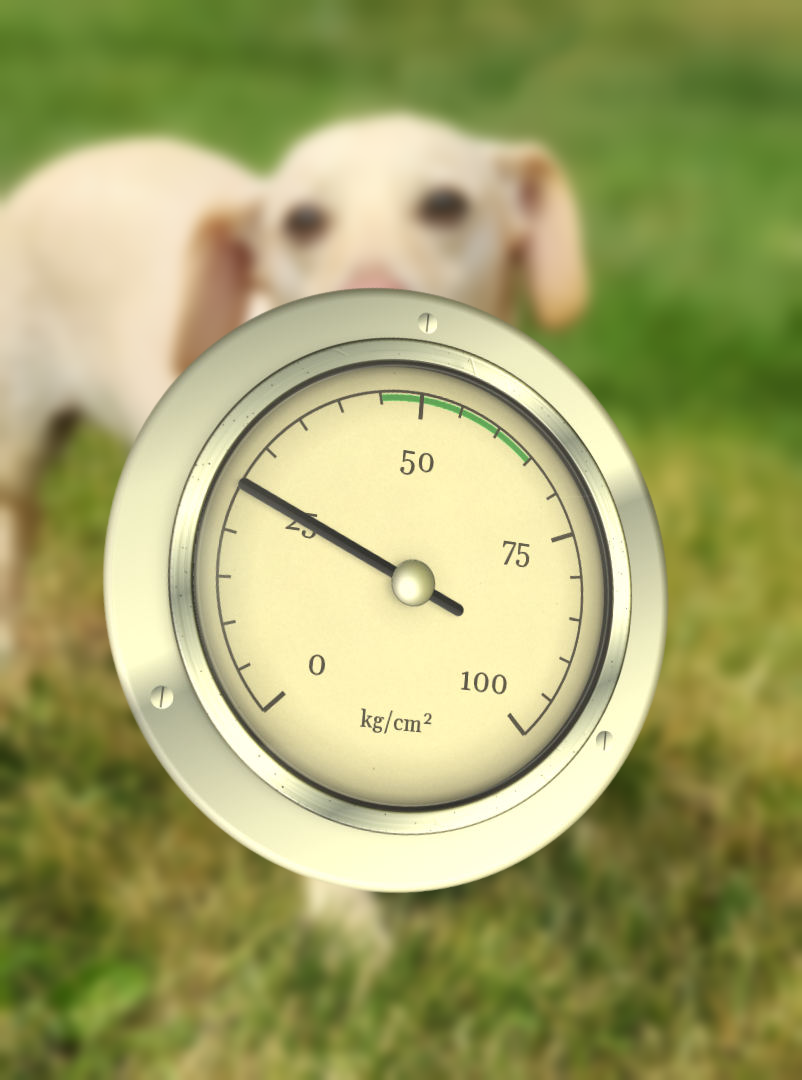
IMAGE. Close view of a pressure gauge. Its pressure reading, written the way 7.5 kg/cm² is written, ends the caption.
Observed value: 25 kg/cm²
